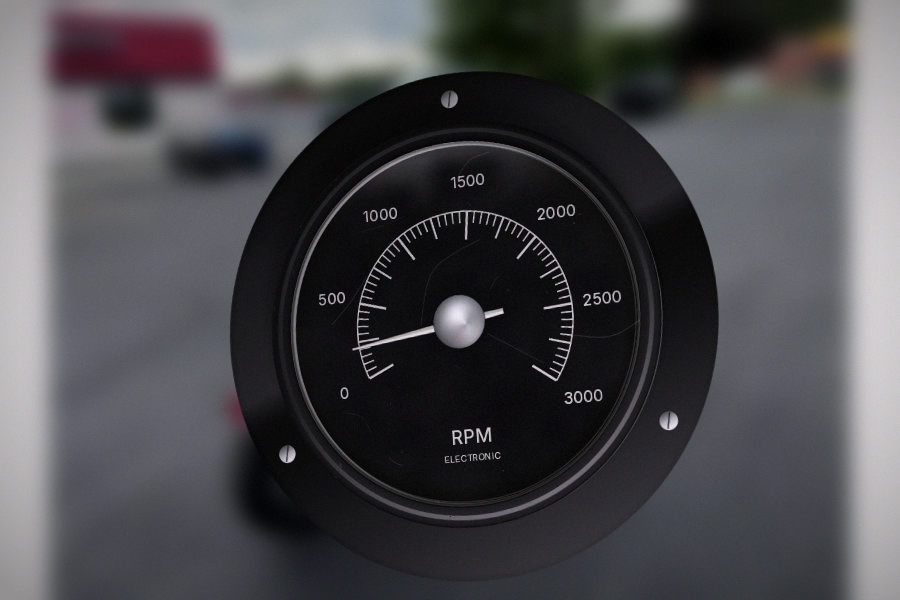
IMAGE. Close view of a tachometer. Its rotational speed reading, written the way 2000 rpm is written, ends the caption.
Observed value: 200 rpm
